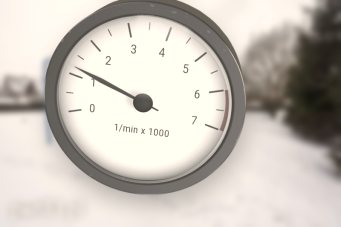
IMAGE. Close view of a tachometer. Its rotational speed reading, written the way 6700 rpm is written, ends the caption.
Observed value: 1250 rpm
